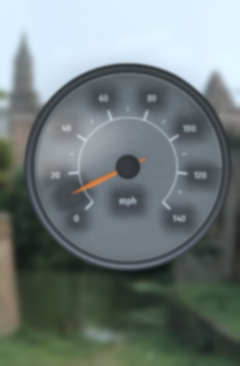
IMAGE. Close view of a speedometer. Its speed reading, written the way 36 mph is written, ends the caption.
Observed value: 10 mph
